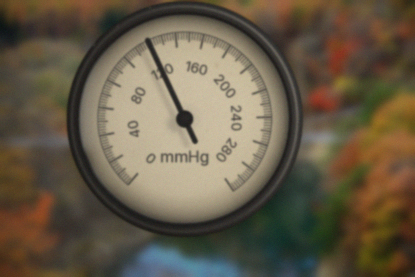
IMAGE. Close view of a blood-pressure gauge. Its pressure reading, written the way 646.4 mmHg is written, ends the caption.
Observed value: 120 mmHg
